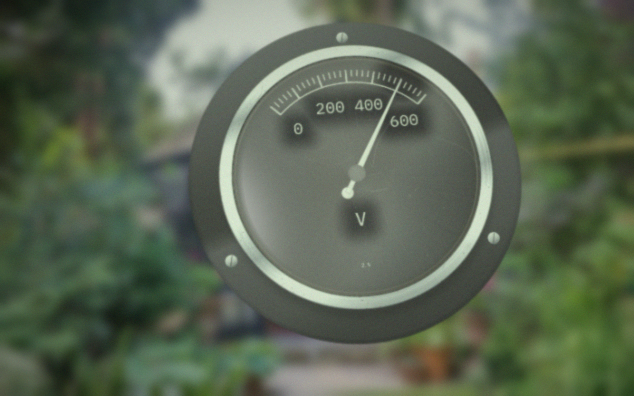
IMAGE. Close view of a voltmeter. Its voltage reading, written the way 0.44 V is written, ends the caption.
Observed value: 500 V
